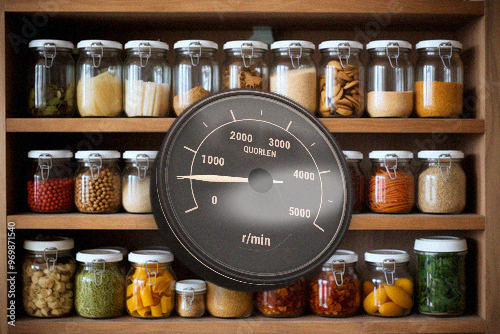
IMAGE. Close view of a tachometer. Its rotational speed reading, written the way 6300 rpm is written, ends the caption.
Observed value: 500 rpm
